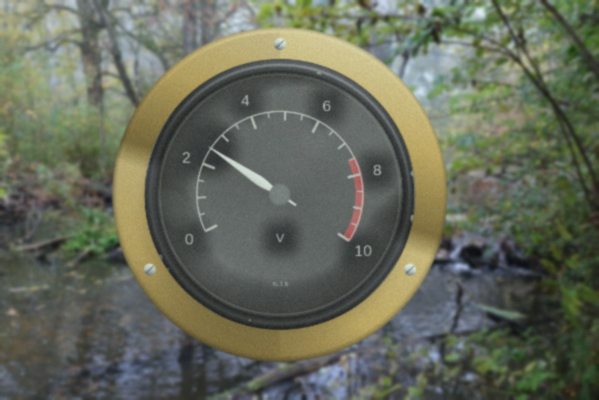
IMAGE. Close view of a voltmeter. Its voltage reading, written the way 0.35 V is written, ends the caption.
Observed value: 2.5 V
